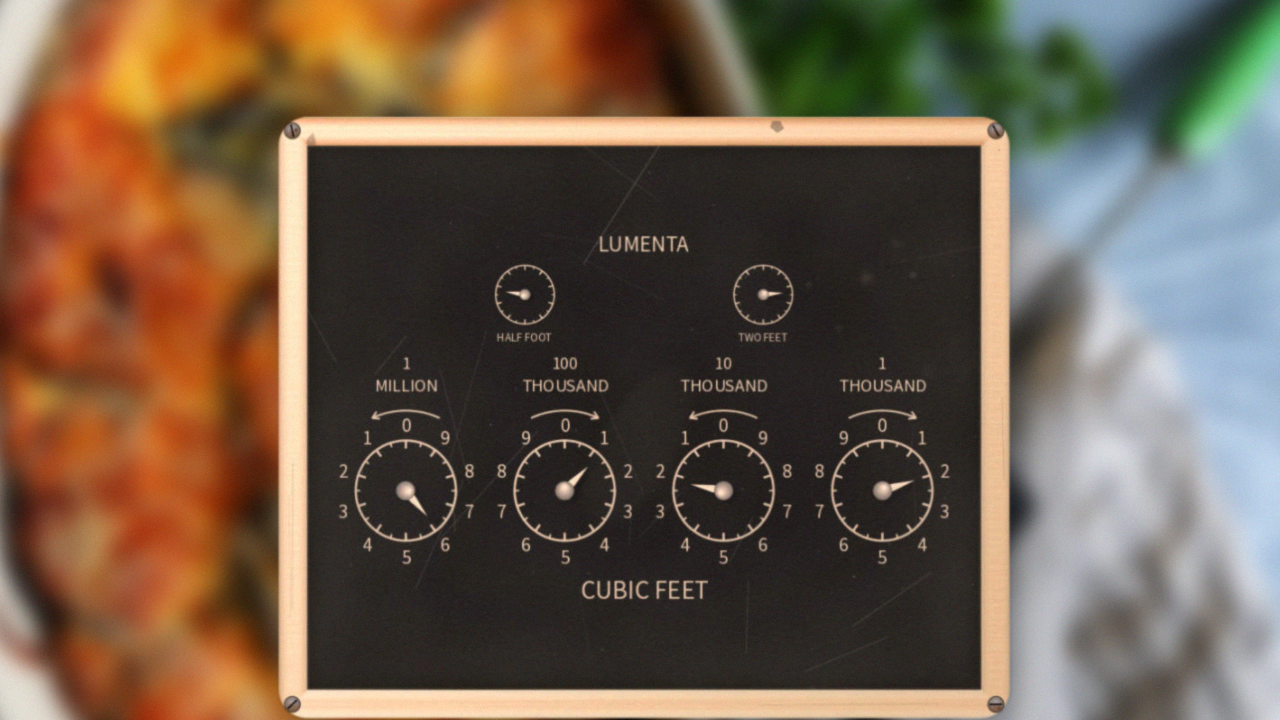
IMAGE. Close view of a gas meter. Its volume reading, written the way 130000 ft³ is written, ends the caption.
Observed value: 612200 ft³
